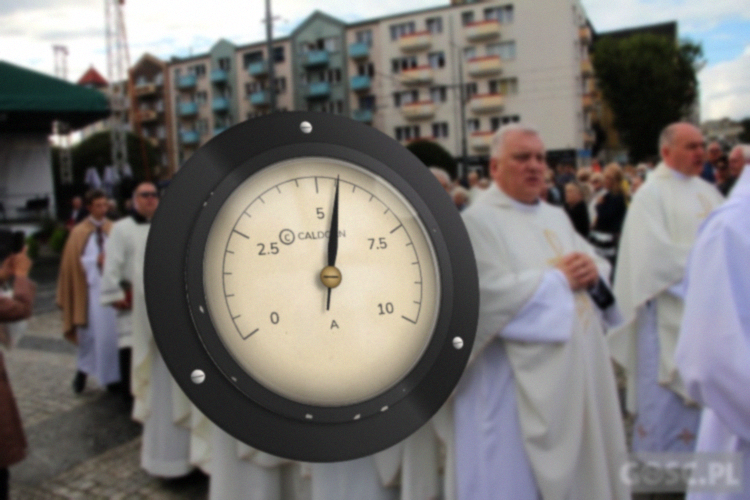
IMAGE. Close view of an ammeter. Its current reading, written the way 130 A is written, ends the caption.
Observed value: 5.5 A
